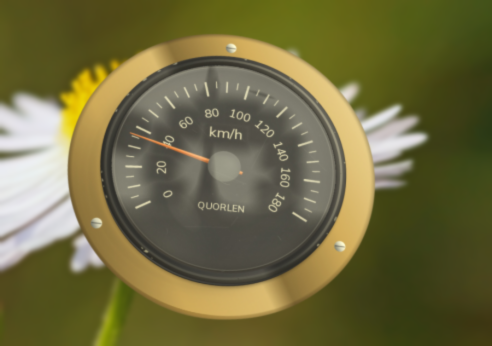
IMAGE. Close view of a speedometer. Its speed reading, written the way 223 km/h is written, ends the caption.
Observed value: 35 km/h
